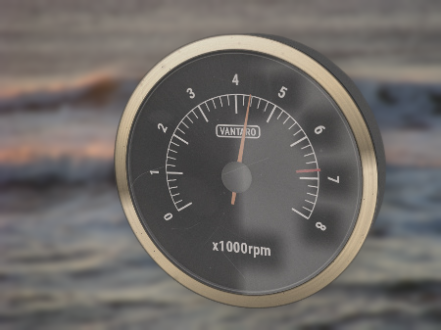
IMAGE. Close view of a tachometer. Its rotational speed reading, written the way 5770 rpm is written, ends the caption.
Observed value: 4400 rpm
